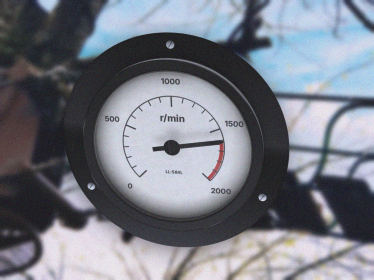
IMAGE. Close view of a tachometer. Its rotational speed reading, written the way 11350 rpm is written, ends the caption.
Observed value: 1600 rpm
